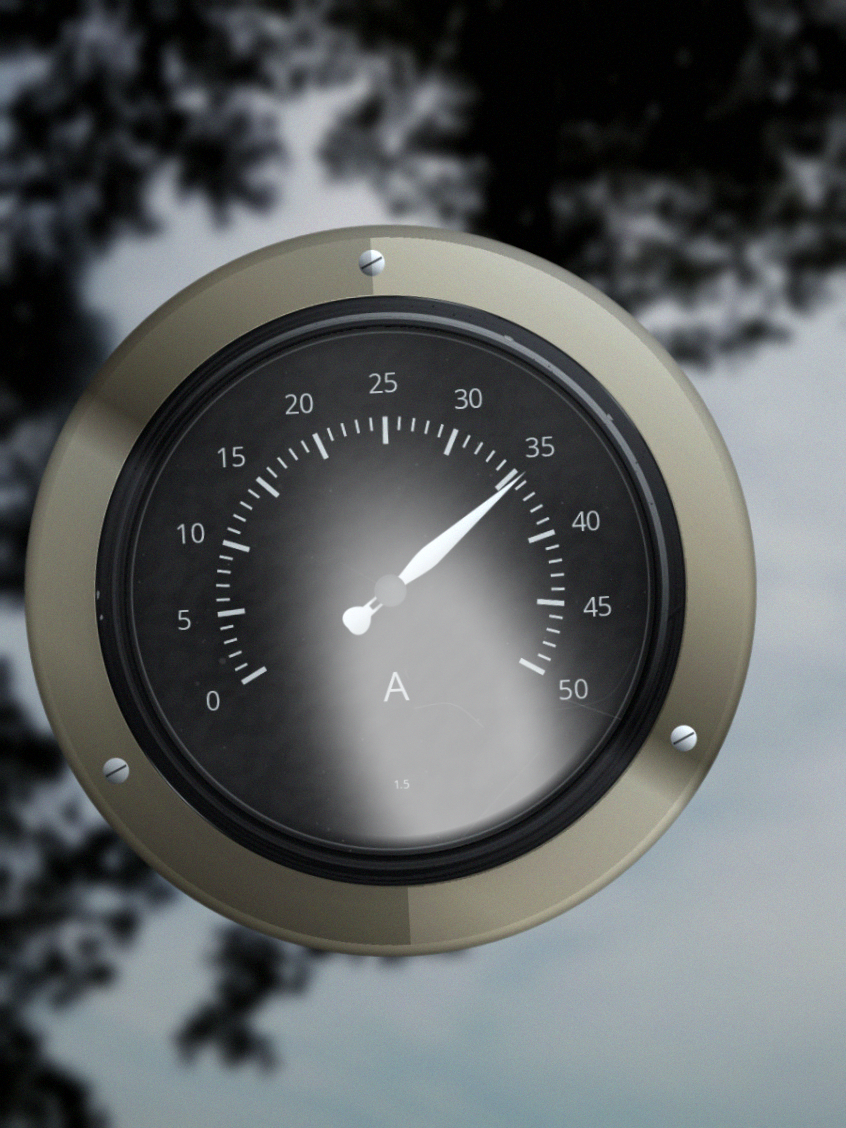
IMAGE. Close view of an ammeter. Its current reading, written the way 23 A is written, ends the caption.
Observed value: 35.5 A
